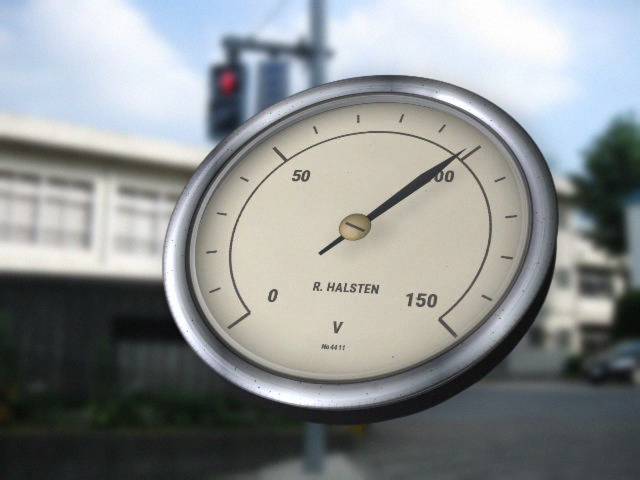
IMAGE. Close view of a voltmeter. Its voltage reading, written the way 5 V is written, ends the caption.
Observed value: 100 V
